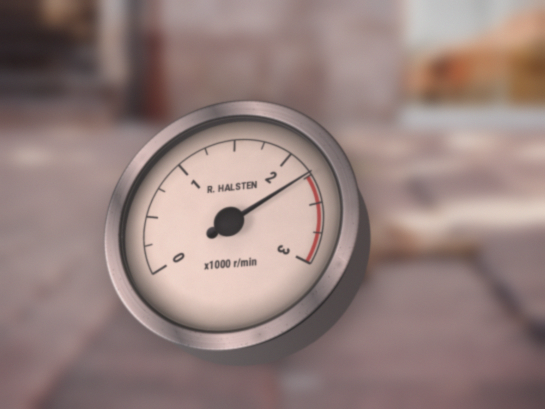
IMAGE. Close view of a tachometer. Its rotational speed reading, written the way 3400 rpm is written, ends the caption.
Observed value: 2250 rpm
